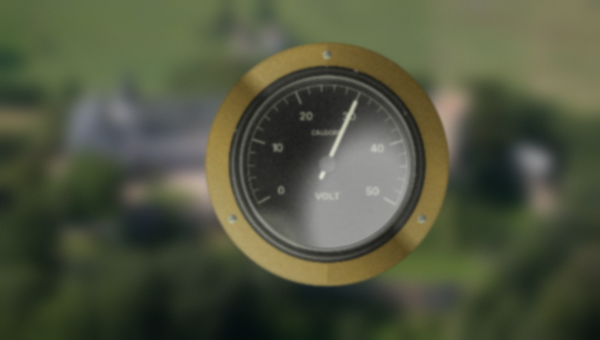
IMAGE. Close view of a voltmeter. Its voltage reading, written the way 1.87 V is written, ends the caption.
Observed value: 30 V
